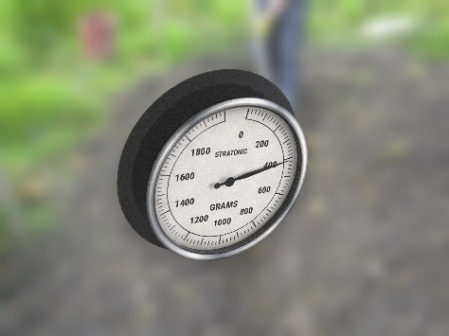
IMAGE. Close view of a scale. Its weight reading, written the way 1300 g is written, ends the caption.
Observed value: 400 g
